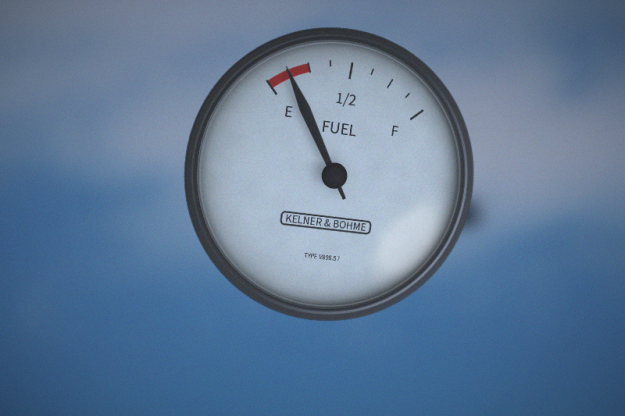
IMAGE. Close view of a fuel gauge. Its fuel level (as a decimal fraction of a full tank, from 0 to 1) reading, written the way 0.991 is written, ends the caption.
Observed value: 0.125
